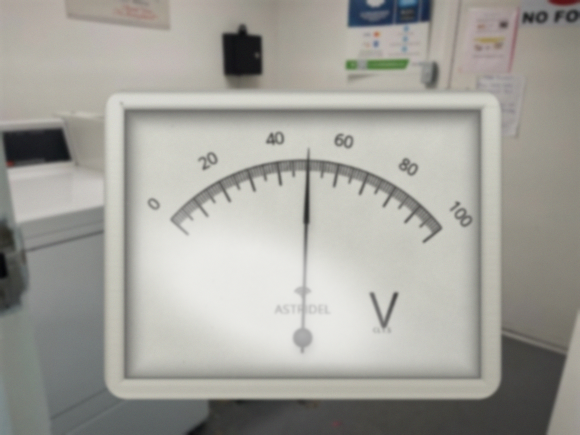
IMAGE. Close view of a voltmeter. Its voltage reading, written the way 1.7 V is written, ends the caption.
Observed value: 50 V
